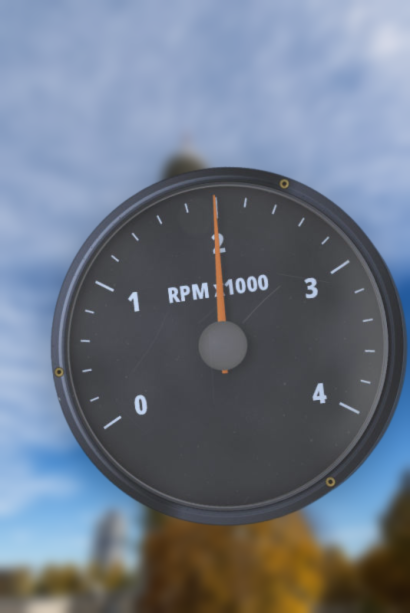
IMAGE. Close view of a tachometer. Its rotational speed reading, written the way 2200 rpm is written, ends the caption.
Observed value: 2000 rpm
